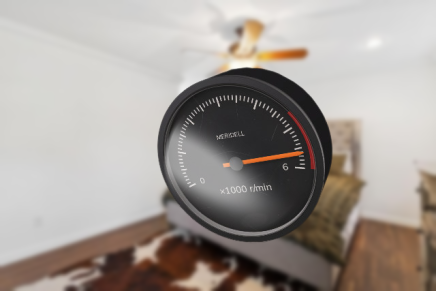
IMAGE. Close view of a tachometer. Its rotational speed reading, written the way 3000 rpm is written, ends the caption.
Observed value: 5600 rpm
